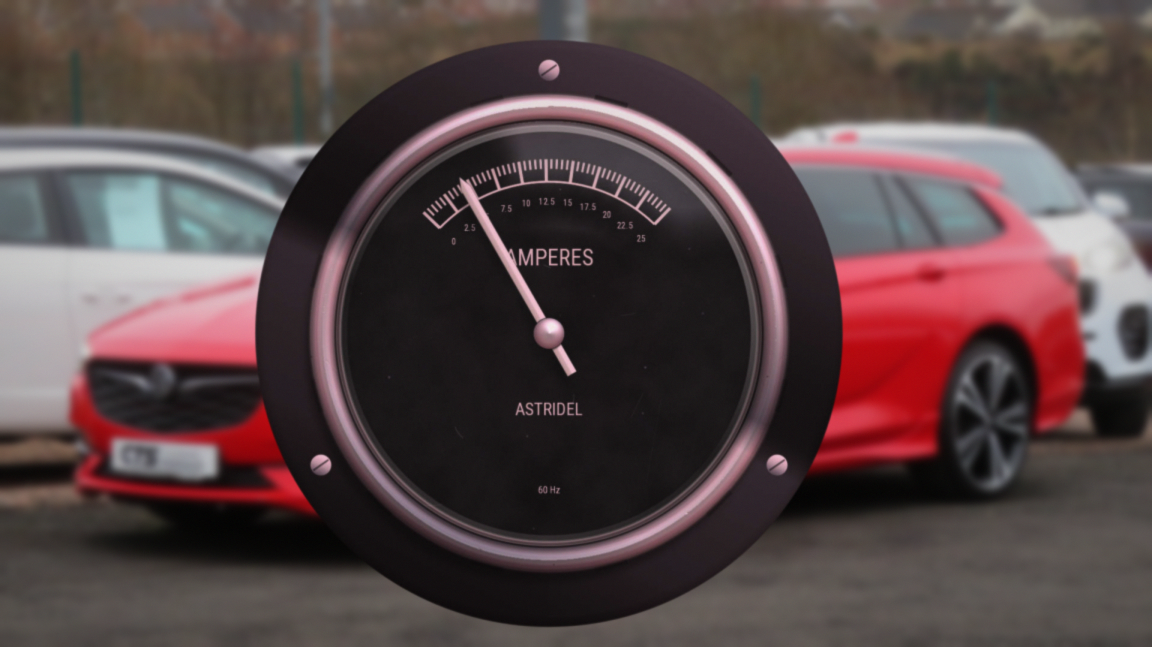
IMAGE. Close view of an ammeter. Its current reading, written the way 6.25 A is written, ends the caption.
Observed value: 4.5 A
